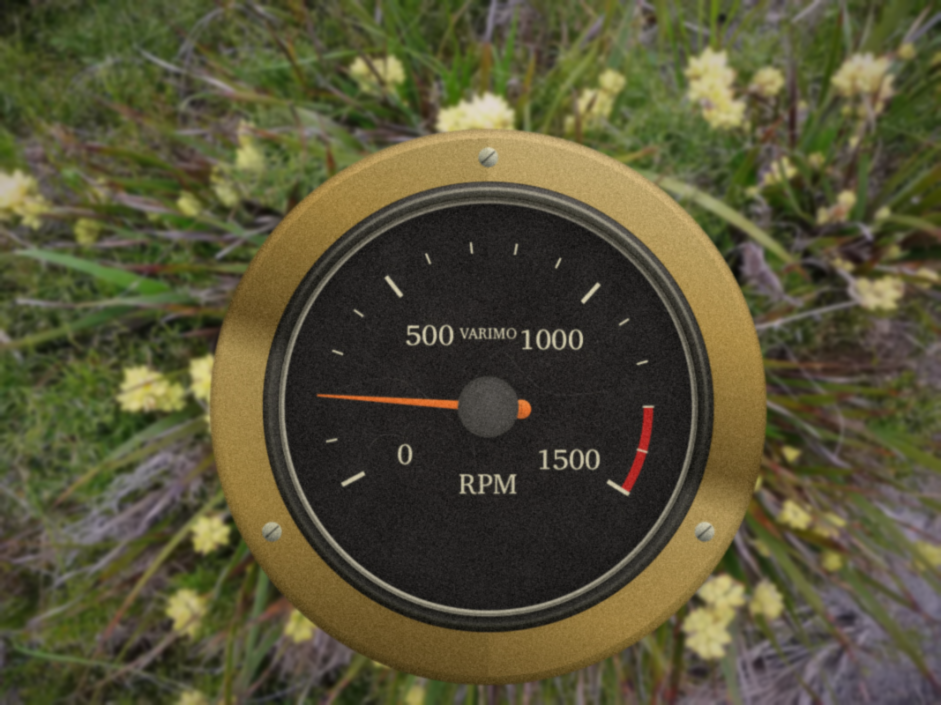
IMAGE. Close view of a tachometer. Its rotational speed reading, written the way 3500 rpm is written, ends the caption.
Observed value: 200 rpm
